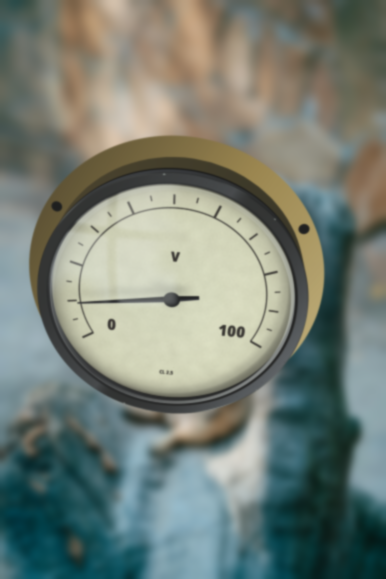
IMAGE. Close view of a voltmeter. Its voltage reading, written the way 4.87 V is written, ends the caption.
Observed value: 10 V
